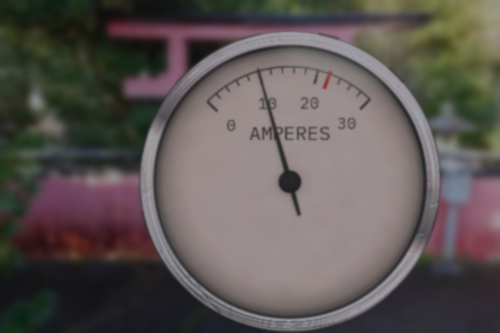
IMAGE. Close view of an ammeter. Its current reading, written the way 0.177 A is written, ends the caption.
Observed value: 10 A
